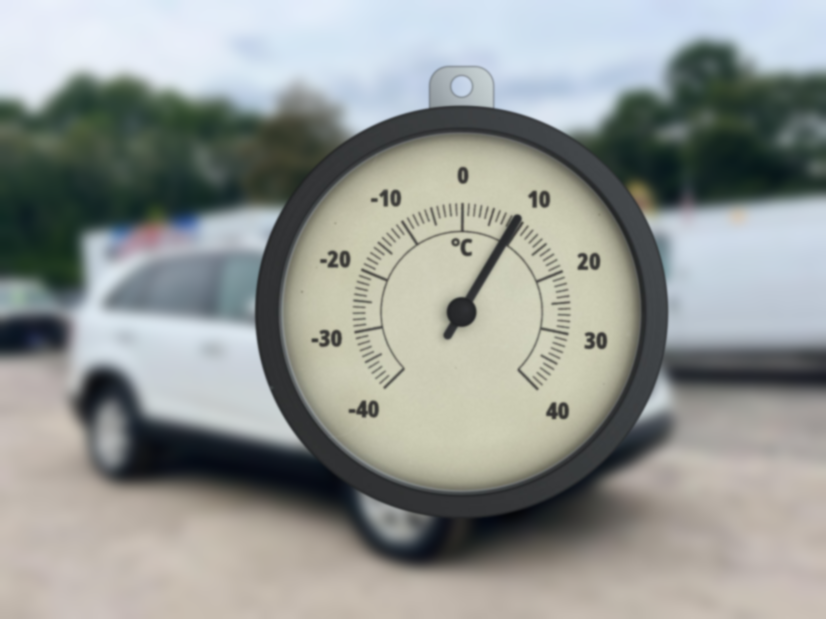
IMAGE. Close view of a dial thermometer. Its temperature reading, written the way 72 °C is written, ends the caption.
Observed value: 9 °C
